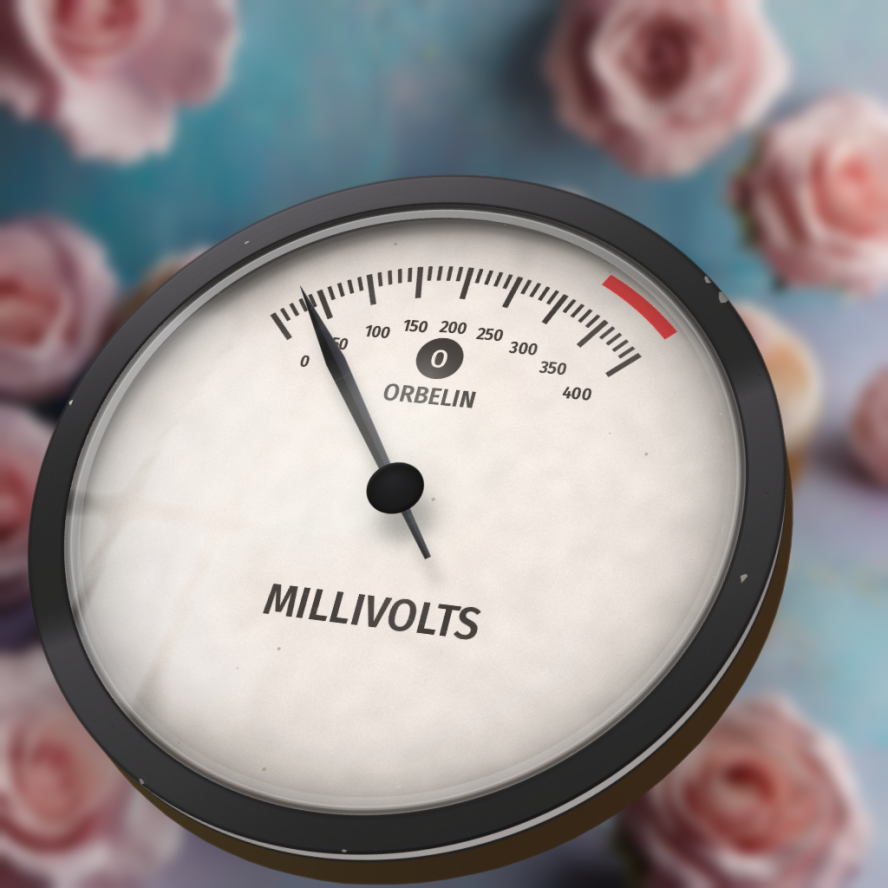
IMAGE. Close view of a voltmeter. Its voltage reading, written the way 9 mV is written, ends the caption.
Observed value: 35 mV
